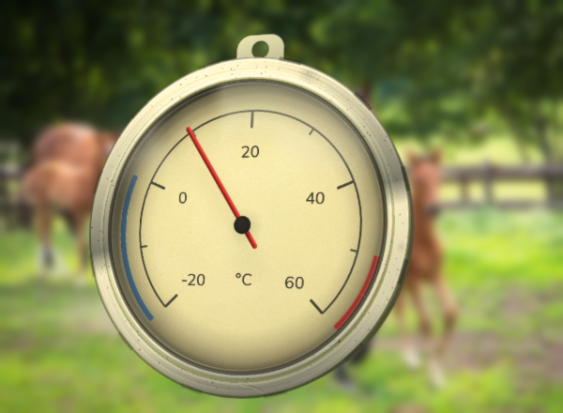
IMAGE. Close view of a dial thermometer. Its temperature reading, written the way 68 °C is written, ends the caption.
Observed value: 10 °C
